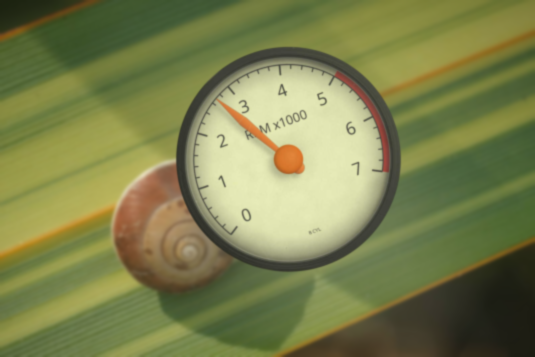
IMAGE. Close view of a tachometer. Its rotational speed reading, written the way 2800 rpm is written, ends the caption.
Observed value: 2700 rpm
